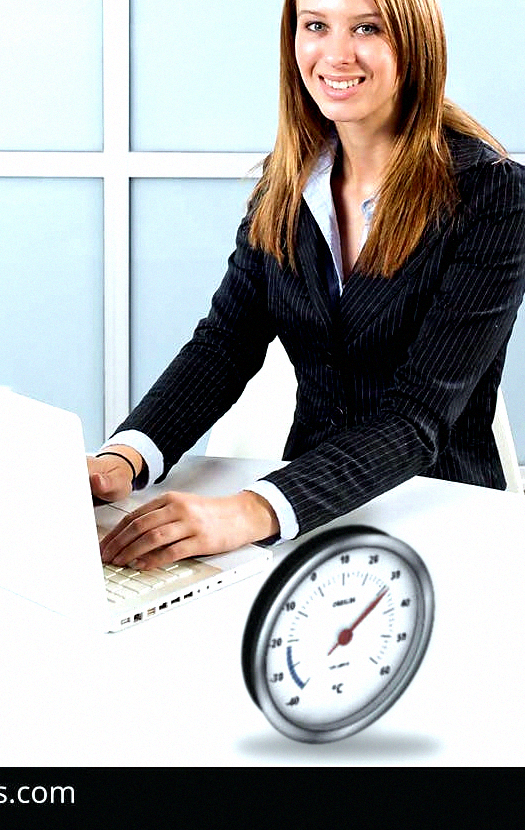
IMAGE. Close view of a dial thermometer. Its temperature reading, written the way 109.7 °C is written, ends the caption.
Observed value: 30 °C
